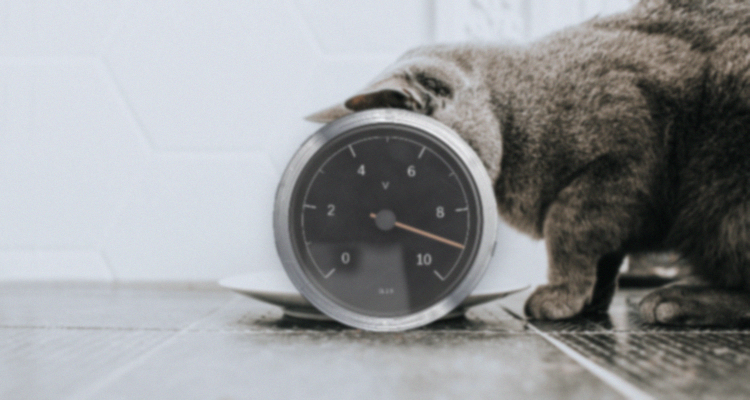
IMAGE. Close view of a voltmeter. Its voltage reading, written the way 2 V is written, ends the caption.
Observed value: 9 V
